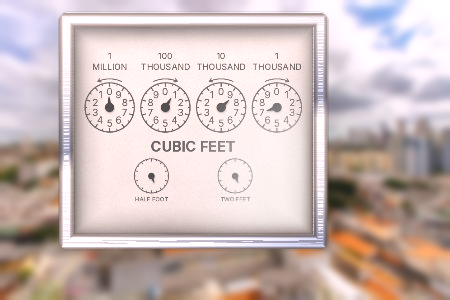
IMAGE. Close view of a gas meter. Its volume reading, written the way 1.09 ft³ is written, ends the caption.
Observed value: 8700 ft³
